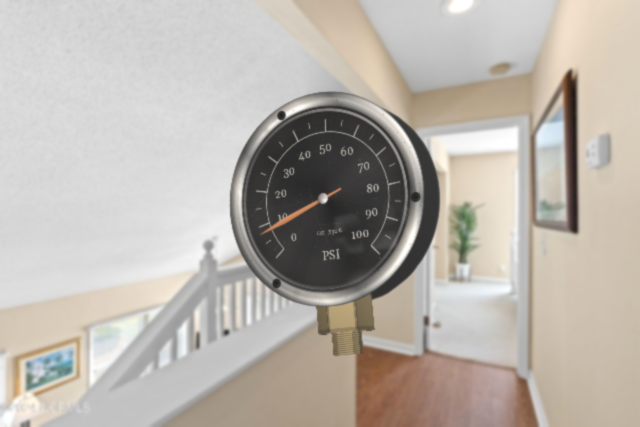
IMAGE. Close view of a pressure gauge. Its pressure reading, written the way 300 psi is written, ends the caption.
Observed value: 7.5 psi
